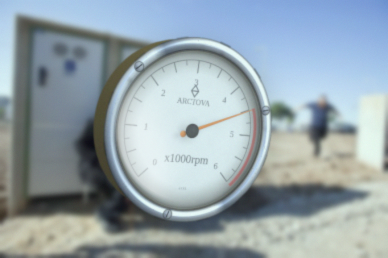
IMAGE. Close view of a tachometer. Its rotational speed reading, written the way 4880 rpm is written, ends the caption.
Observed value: 4500 rpm
